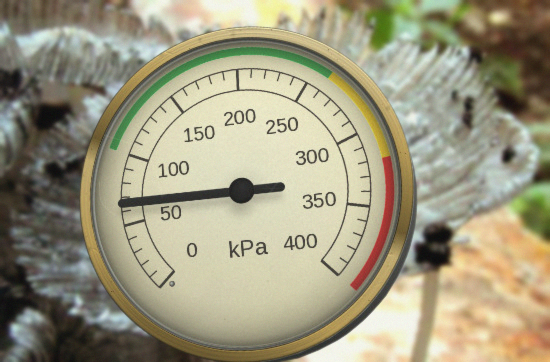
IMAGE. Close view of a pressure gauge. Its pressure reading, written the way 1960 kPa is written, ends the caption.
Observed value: 65 kPa
